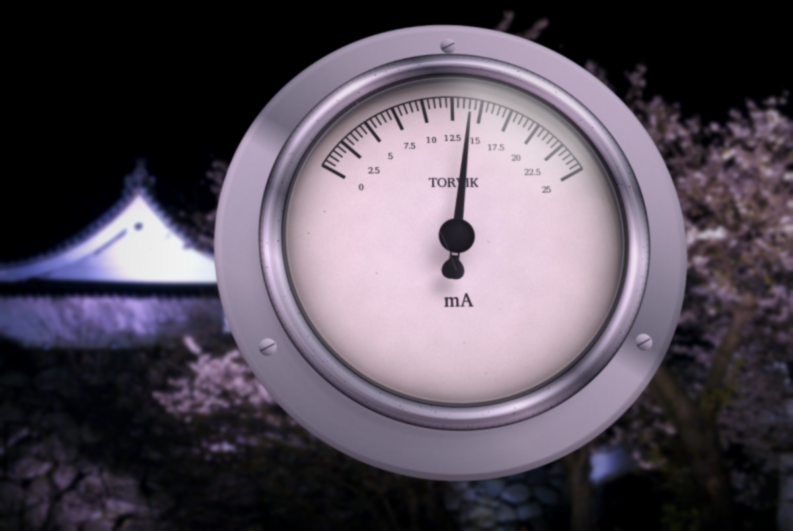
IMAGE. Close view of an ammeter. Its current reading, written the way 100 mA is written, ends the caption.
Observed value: 14 mA
